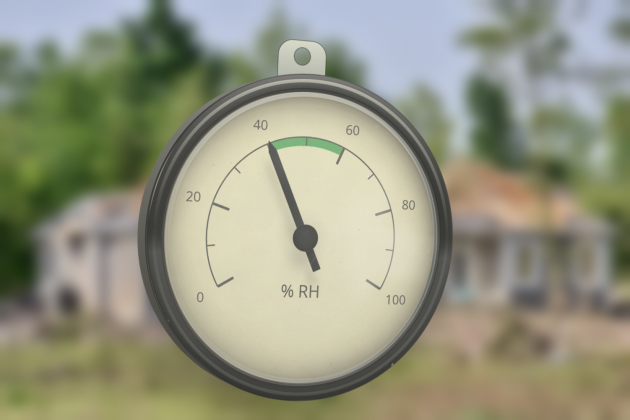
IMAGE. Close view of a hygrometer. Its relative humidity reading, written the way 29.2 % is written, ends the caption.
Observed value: 40 %
